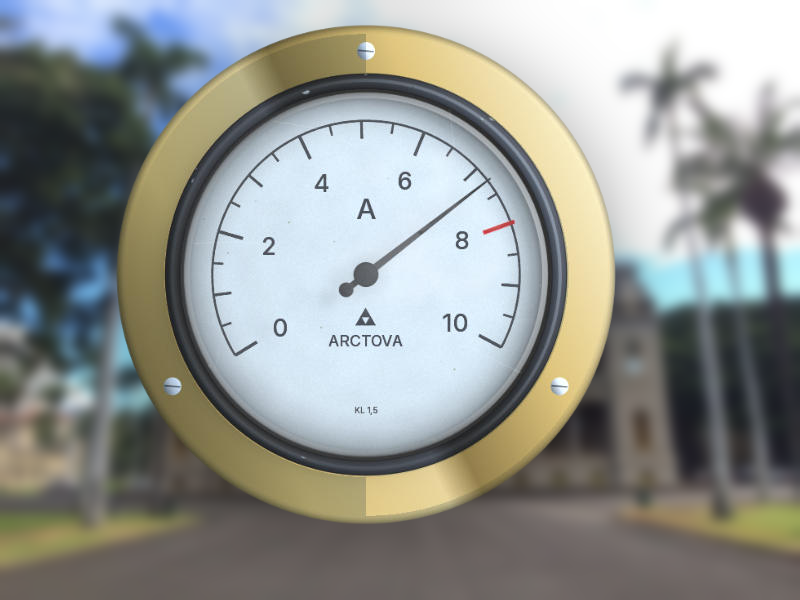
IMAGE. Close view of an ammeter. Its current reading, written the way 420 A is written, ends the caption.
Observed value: 7.25 A
